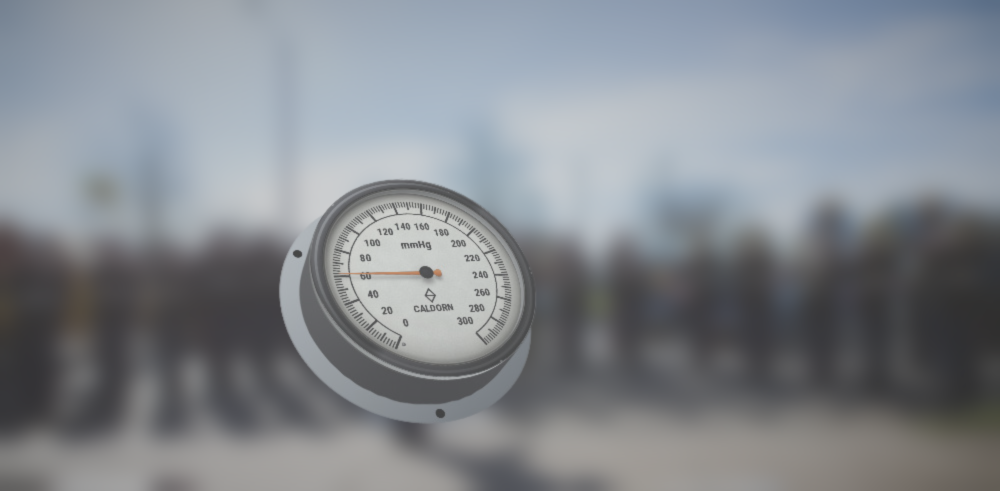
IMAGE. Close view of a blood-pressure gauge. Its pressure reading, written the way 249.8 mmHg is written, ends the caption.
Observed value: 60 mmHg
